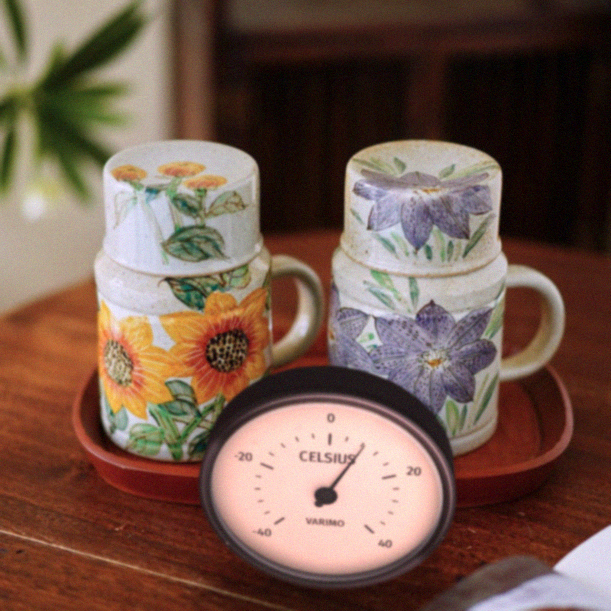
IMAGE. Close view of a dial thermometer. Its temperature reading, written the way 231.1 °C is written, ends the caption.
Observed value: 8 °C
